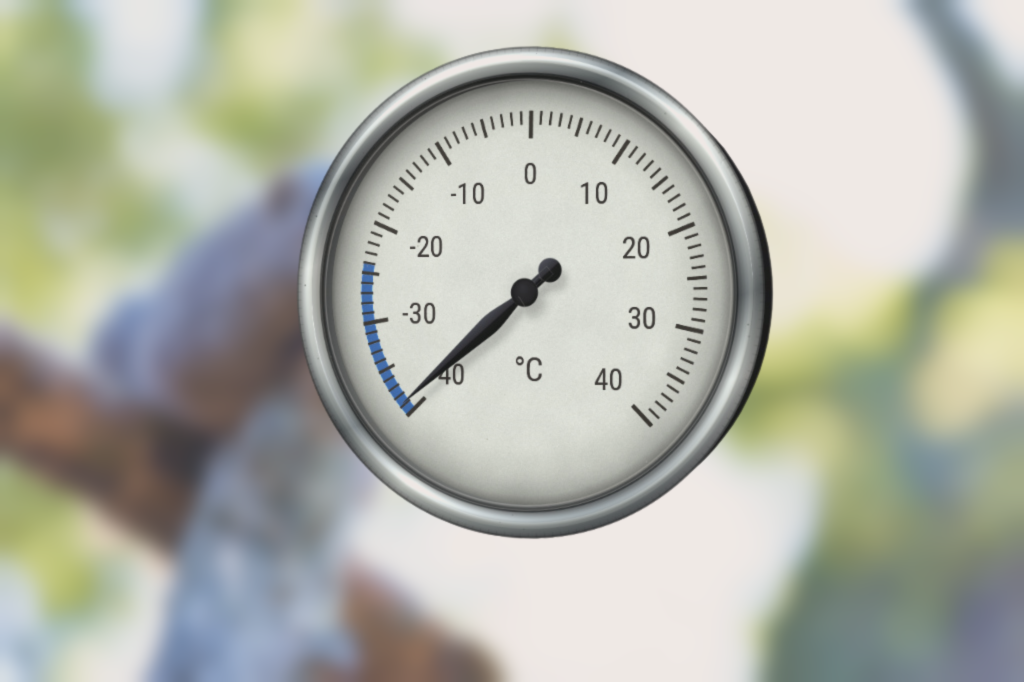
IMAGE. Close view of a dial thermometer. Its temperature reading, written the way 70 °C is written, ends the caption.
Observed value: -39 °C
